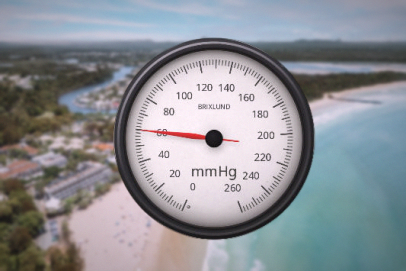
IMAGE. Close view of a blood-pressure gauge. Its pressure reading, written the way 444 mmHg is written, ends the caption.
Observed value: 60 mmHg
